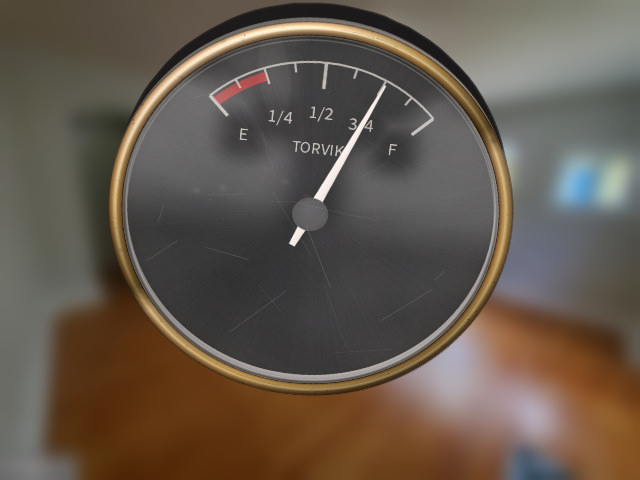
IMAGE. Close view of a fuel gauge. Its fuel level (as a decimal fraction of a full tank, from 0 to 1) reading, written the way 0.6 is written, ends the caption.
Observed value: 0.75
